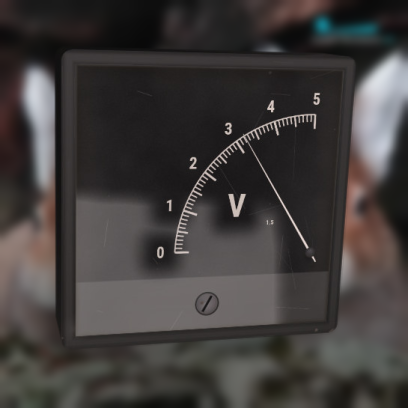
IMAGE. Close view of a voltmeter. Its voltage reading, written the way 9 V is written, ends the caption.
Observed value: 3.2 V
